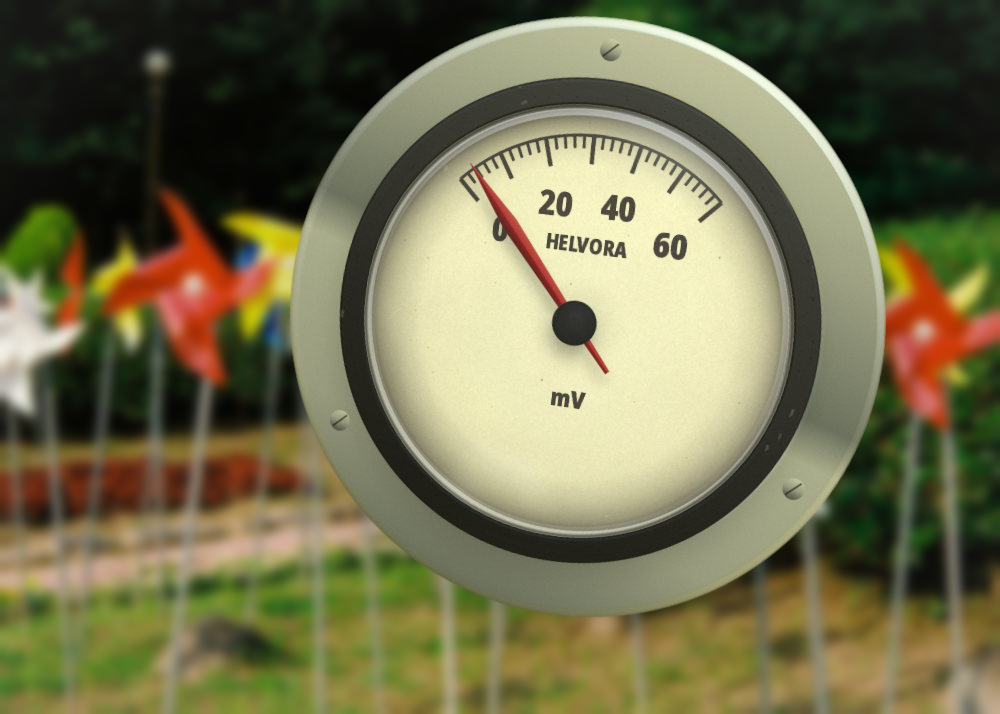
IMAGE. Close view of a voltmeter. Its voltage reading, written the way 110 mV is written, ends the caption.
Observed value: 4 mV
